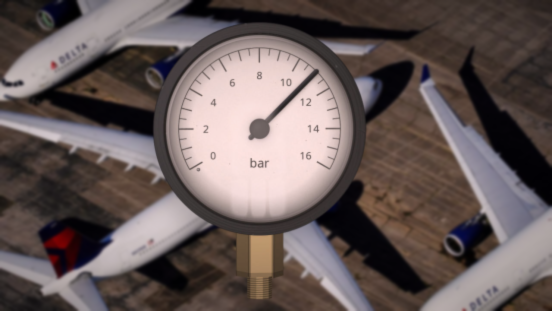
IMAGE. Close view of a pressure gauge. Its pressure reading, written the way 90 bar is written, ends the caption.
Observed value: 11 bar
